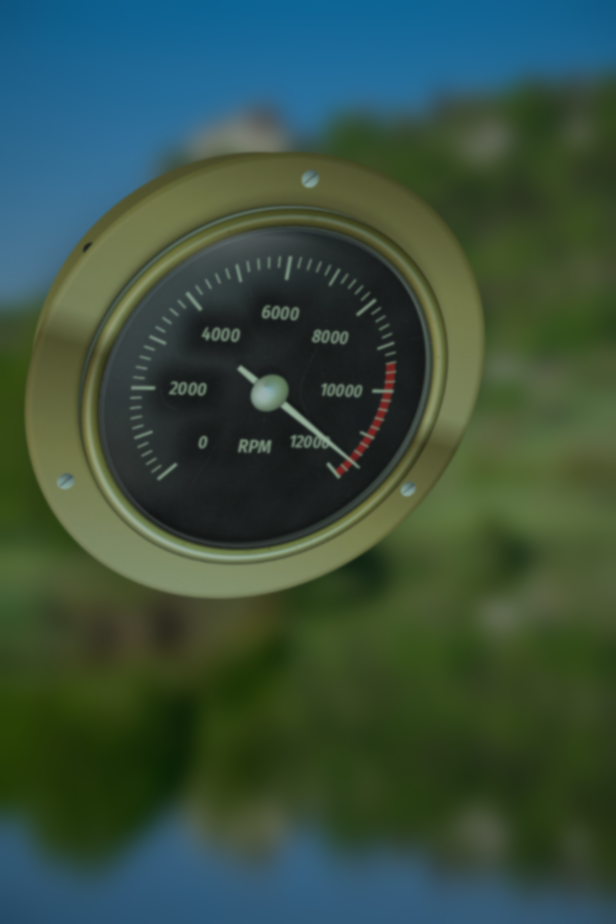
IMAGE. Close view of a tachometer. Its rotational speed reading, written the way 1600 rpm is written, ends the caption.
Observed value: 11600 rpm
